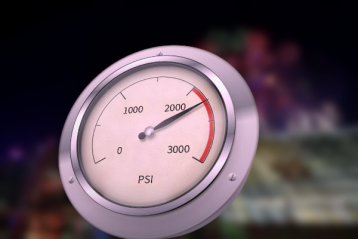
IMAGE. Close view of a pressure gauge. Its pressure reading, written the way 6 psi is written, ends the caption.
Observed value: 2250 psi
